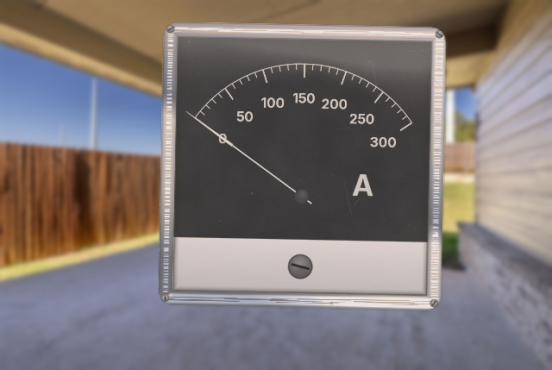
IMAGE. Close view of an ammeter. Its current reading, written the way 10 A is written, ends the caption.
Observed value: 0 A
